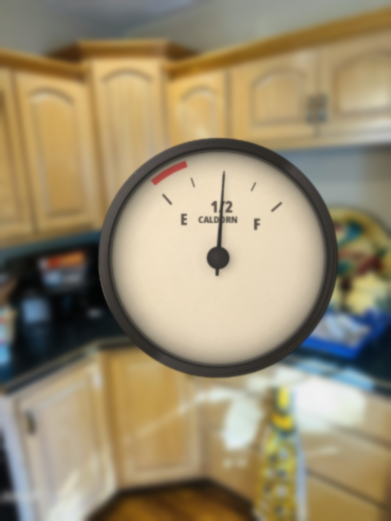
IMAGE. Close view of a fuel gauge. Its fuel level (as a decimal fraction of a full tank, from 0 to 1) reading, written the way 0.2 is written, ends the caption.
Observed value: 0.5
